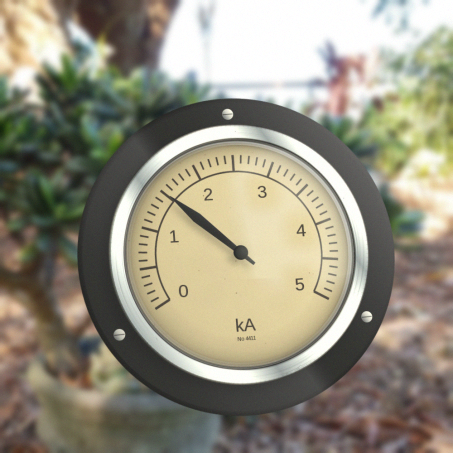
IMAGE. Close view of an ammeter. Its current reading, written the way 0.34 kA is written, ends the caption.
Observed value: 1.5 kA
